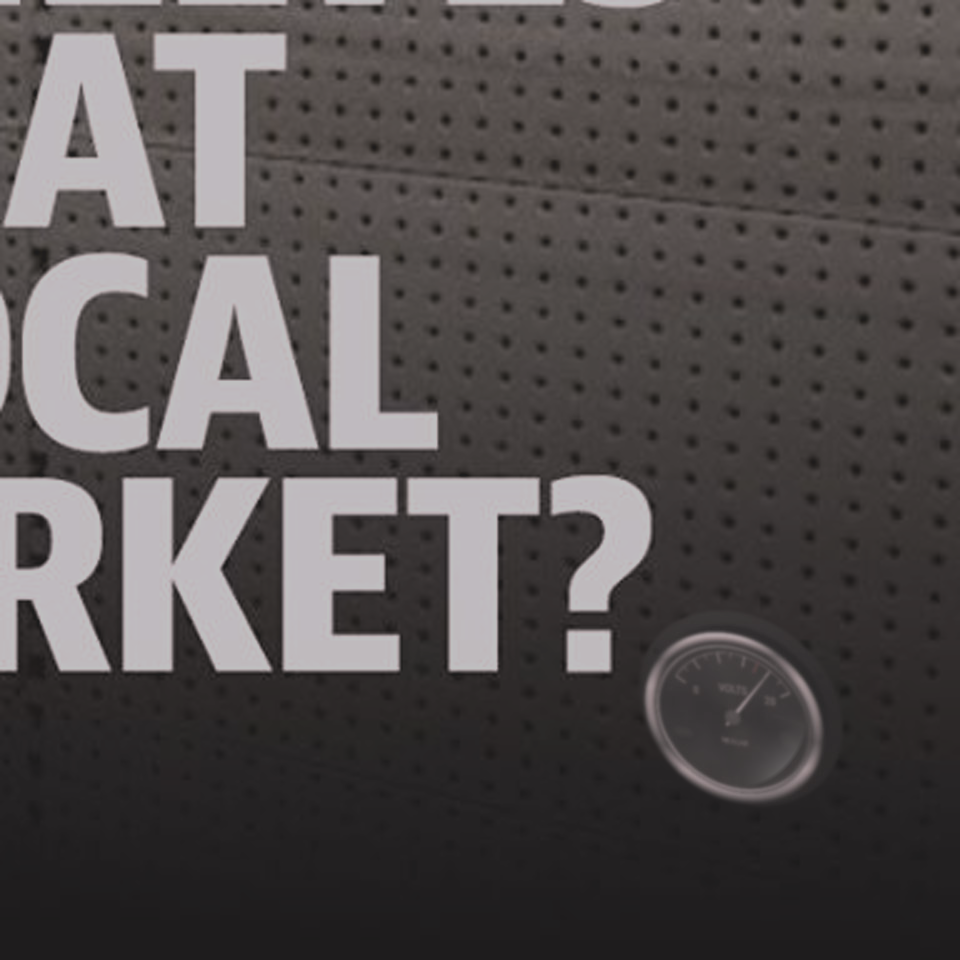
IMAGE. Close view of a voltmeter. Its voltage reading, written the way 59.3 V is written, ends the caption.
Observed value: 16 V
